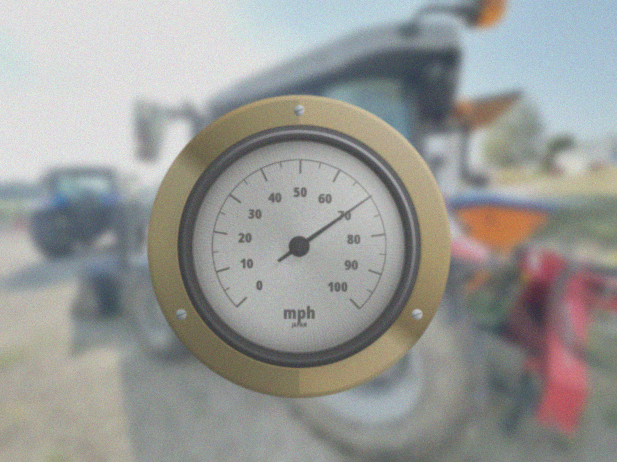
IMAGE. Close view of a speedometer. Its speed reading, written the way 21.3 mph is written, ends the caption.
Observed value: 70 mph
